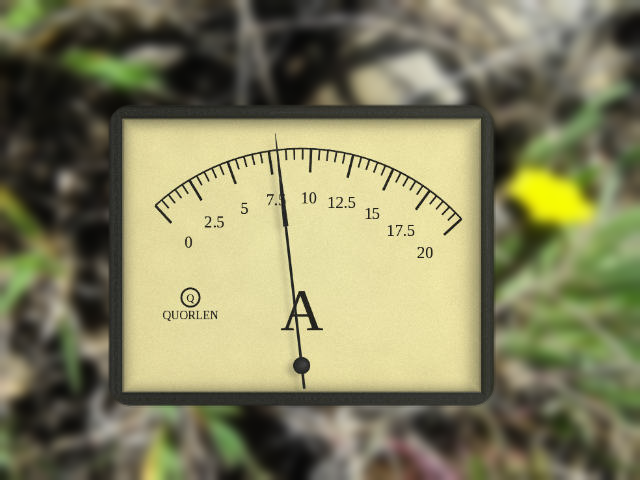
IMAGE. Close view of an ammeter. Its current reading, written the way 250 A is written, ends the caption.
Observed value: 8 A
